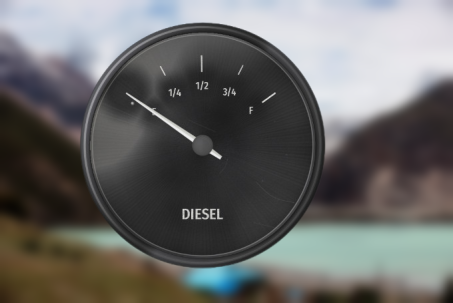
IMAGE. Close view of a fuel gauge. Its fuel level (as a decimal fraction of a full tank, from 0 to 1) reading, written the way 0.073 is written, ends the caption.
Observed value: 0
